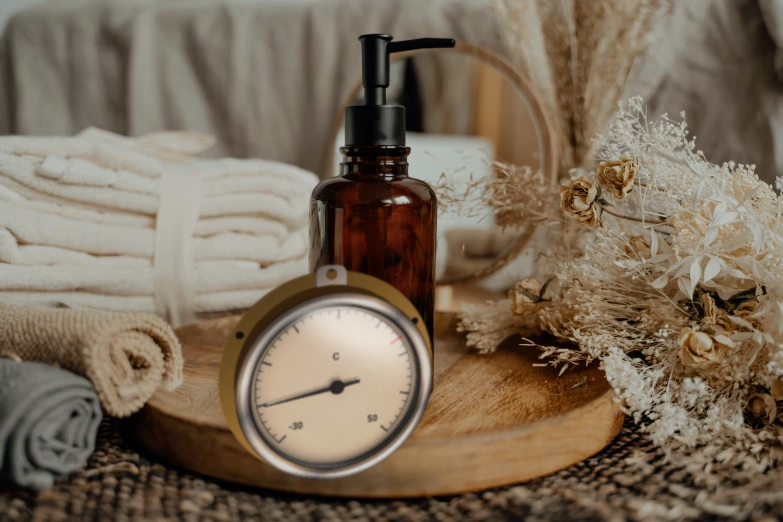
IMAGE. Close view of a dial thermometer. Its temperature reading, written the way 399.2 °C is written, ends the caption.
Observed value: -20 °C
